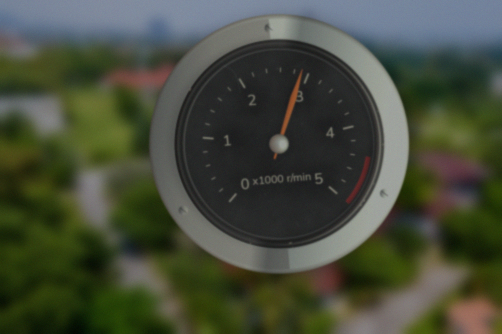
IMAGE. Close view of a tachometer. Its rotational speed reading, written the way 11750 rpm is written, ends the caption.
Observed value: 2900 rpm
